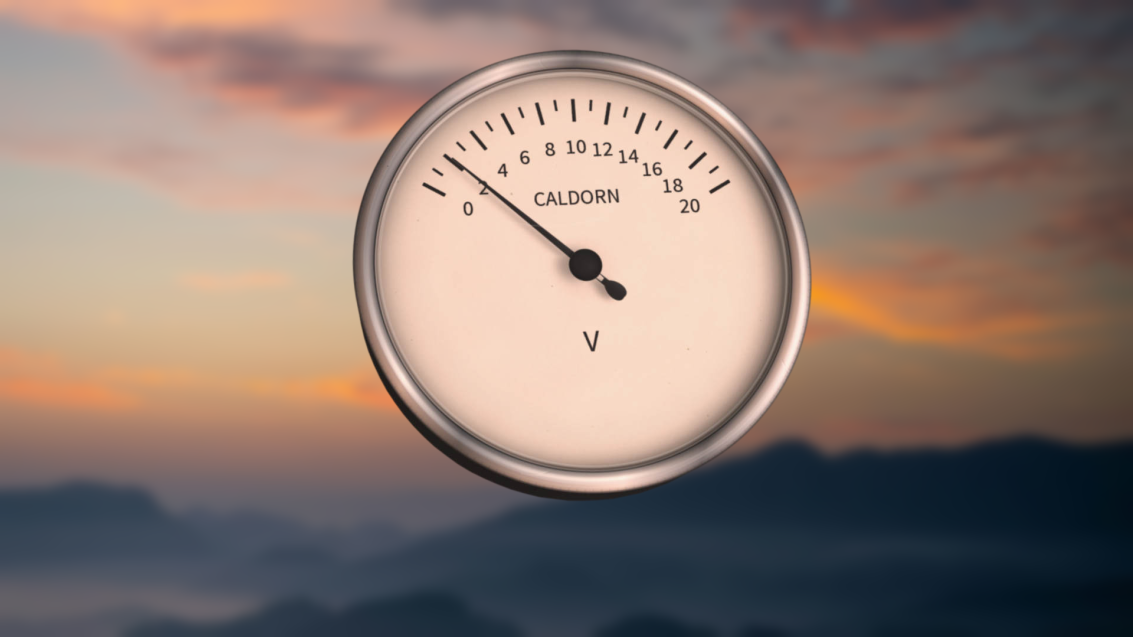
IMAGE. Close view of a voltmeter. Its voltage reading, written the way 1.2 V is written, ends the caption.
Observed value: 2 V
